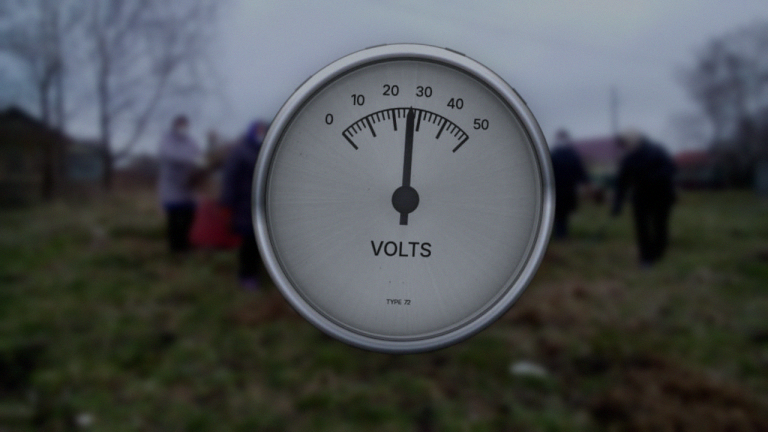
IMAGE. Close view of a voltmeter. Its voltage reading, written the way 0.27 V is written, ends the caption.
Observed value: 26 V
